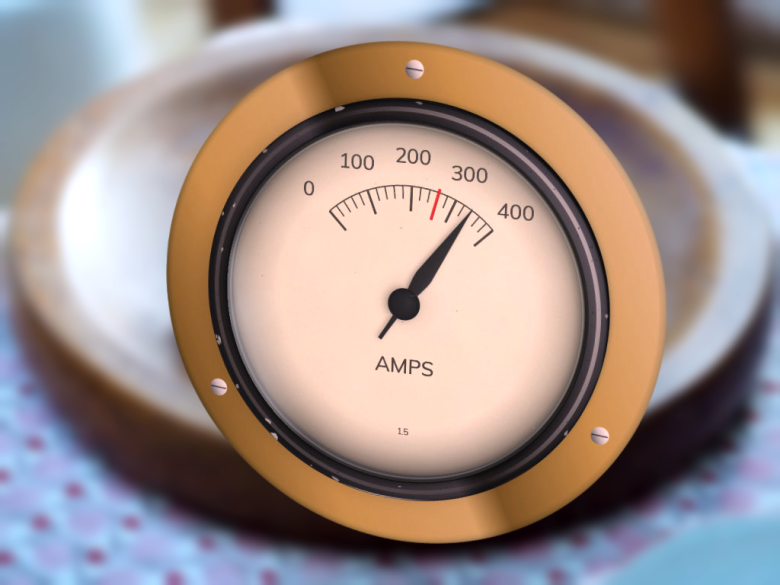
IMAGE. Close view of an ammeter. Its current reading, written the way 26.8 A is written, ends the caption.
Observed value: 340 A
